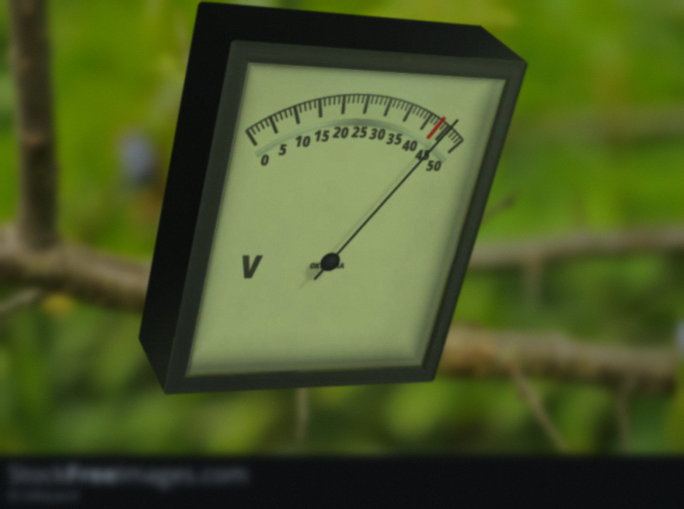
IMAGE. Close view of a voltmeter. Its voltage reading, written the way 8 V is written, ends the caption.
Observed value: 45 V
